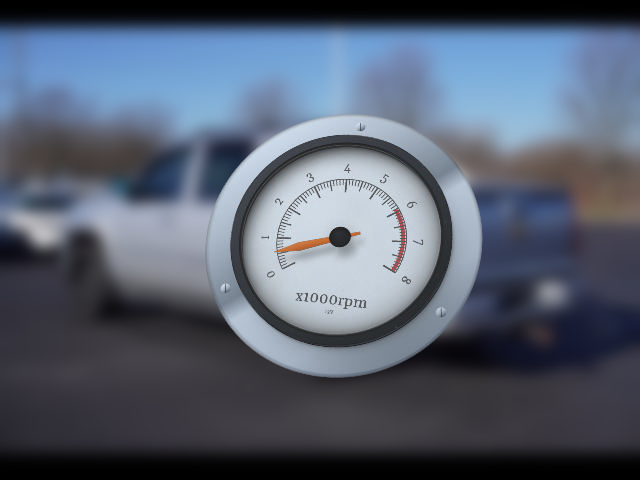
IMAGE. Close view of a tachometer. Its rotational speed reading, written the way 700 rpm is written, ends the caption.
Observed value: 500 rpm
